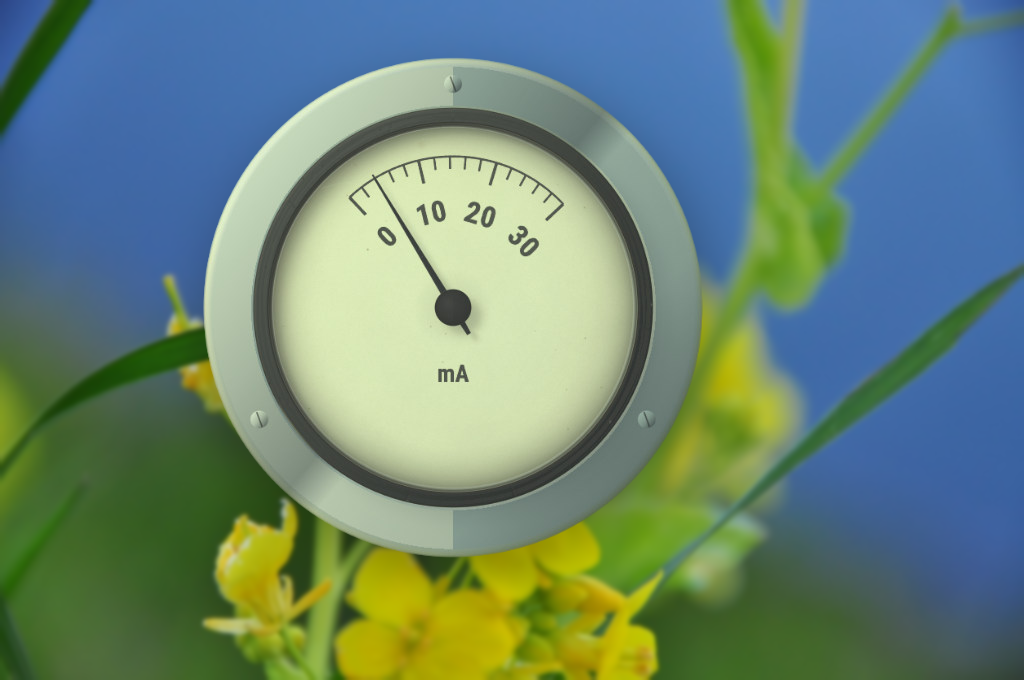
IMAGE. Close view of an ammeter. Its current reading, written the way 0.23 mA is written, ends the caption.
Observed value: 4 mA
